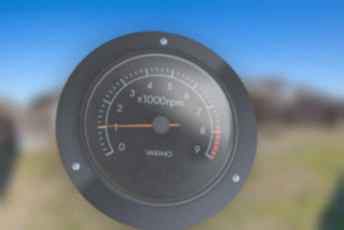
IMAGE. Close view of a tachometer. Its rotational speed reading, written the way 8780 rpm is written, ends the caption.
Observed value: 1000 rpm
